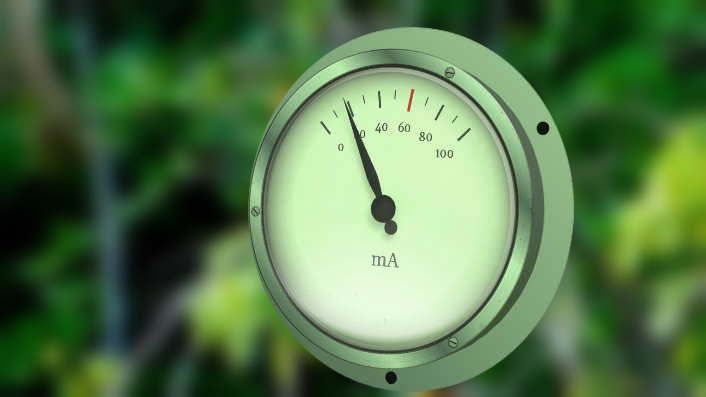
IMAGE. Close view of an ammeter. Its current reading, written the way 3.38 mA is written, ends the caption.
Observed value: 20 mA
